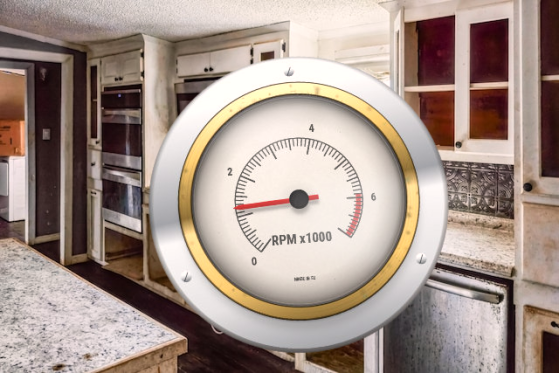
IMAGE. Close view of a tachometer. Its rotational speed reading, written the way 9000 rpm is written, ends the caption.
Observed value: 1200 rpm
